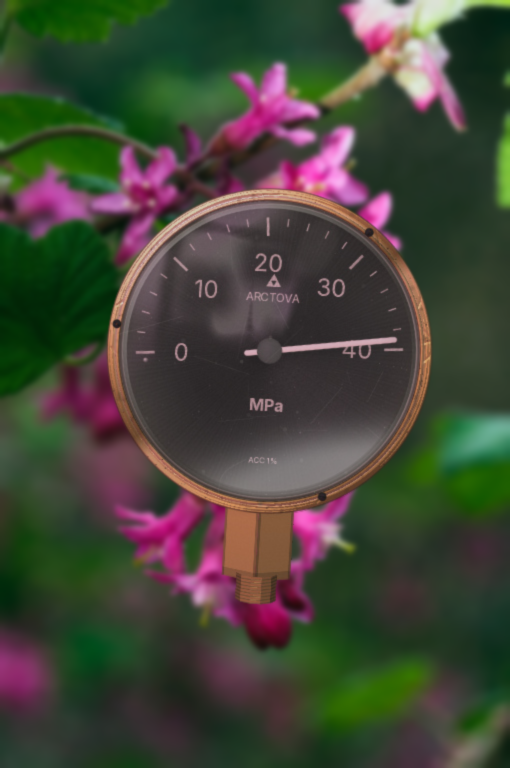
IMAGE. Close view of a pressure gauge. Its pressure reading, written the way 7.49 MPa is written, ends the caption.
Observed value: 39 MPa
